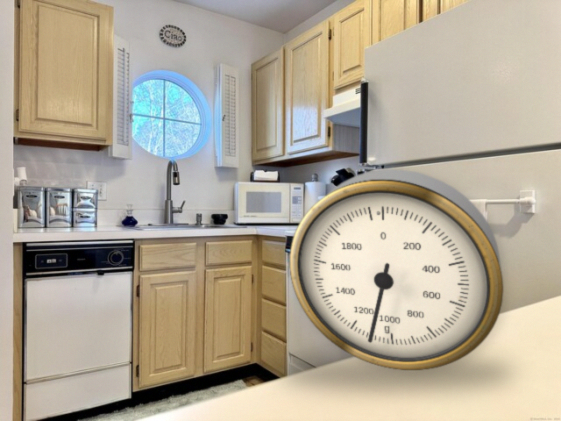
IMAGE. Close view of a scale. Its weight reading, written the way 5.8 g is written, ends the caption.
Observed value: 1100 g
